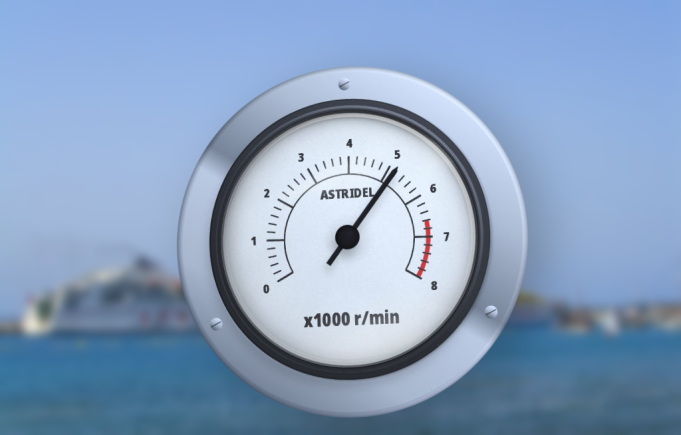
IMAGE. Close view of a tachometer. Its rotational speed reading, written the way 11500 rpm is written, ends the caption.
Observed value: 5200 rpm
